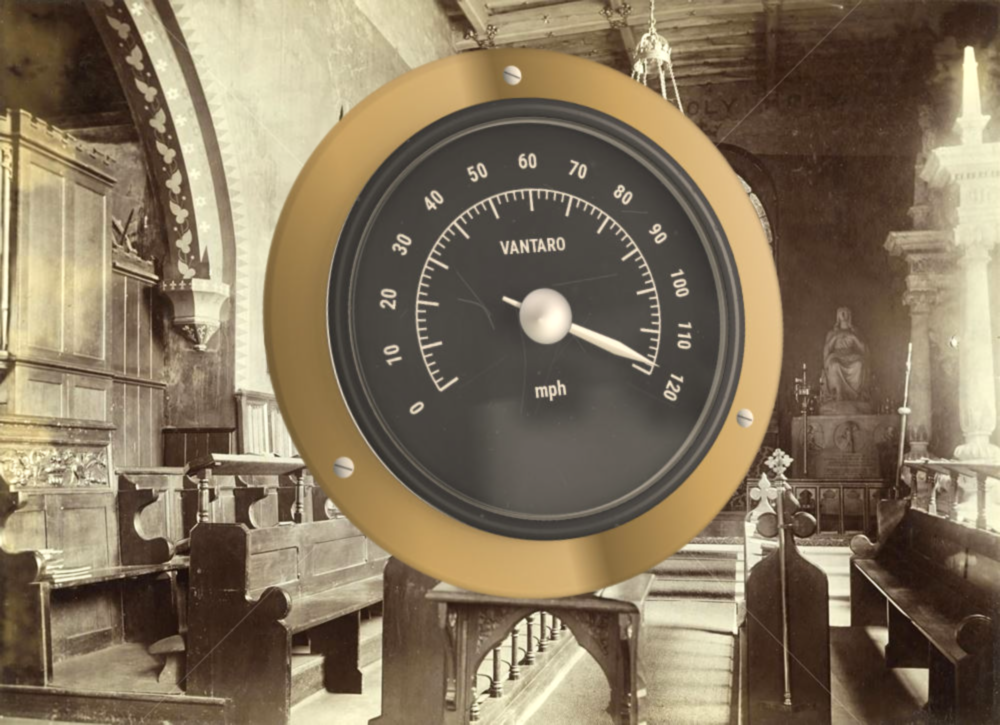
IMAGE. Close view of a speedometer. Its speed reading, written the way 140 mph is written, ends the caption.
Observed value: 118 mph
